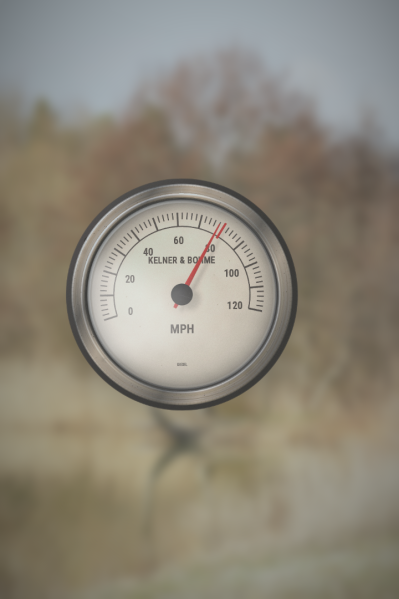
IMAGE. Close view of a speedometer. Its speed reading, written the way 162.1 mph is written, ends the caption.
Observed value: 78 mph
